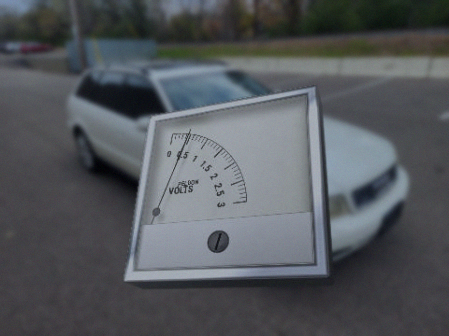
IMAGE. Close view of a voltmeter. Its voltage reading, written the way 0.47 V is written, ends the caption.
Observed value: 0.5 V
